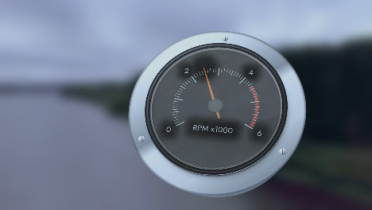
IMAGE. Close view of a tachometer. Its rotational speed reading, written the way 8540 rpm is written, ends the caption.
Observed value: 2500 rpm
